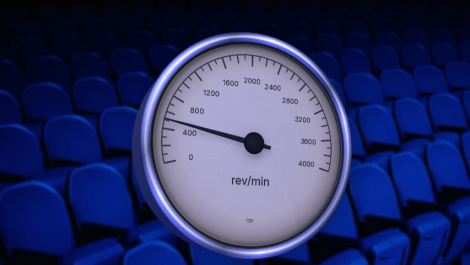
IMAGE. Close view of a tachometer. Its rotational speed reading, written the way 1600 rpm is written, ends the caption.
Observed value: 500 rpm
